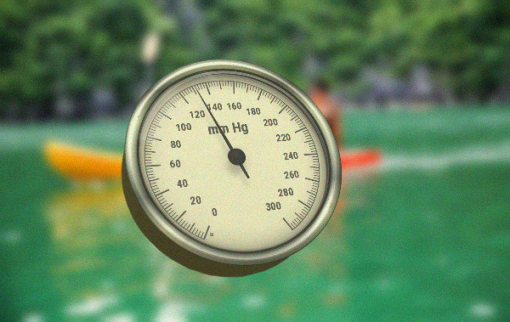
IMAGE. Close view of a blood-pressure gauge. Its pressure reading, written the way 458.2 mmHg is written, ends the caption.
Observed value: 130 mmHg
